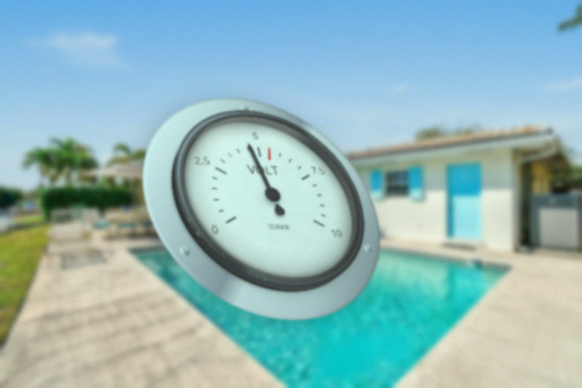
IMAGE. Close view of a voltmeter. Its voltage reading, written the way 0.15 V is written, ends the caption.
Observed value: 4.5 V
